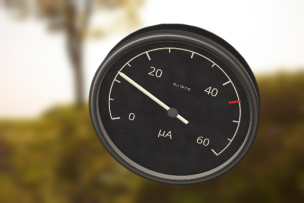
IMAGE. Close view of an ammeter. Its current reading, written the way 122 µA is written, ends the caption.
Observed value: 12.5 µA
